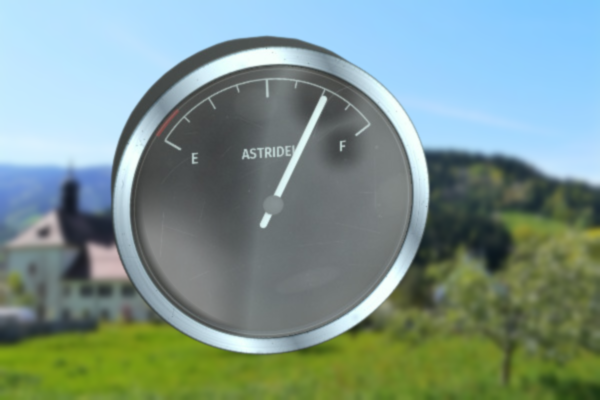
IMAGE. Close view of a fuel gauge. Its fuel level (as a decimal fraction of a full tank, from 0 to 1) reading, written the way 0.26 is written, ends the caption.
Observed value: 0.75
